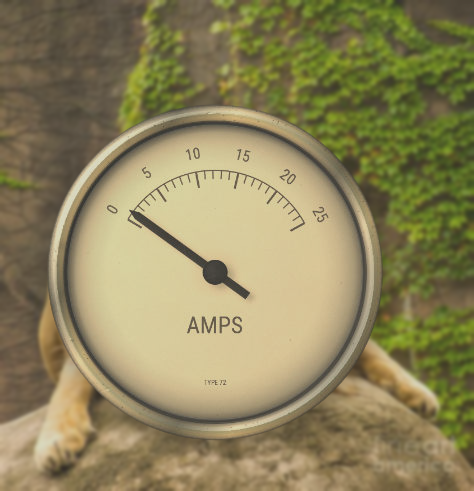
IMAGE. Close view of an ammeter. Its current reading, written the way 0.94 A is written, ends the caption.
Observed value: 1 A
